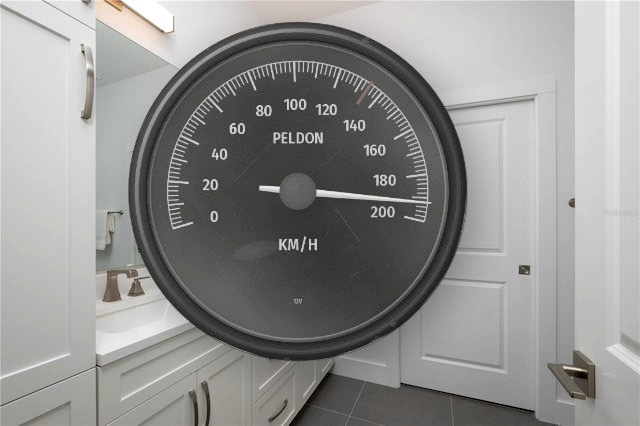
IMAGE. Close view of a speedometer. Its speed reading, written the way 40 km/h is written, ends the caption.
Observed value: 192 km/h
